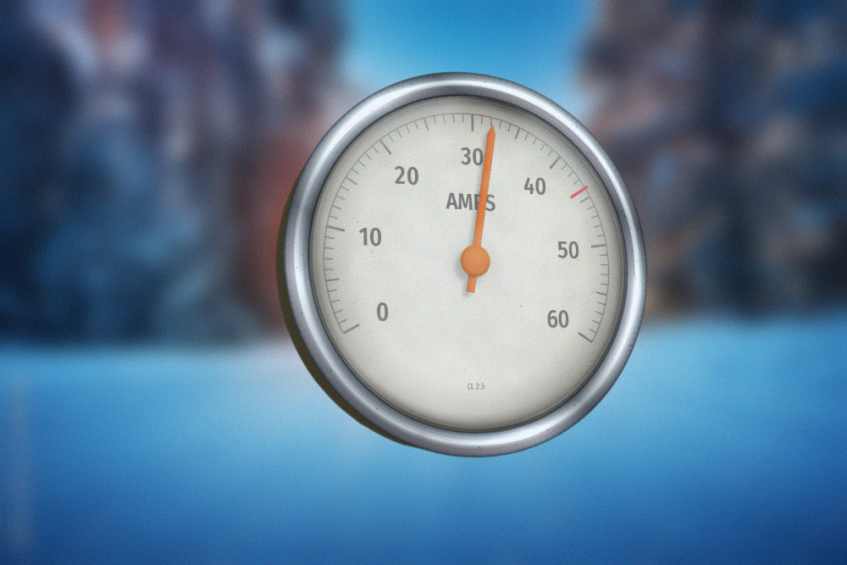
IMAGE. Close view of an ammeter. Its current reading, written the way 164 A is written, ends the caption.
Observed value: 32 A
